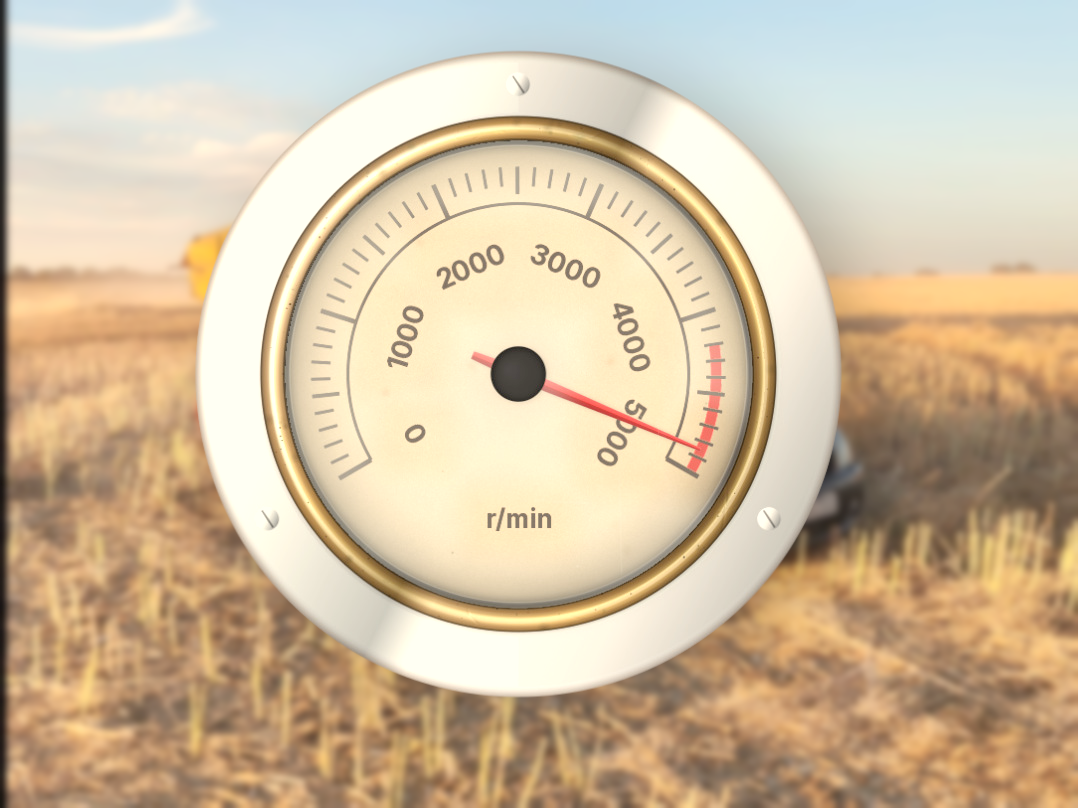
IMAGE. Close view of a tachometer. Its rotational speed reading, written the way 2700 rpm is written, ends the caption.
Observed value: 4850 rpm
